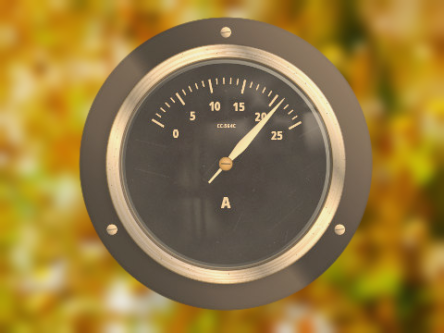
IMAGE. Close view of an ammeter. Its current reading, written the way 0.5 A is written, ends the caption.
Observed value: 21 A
